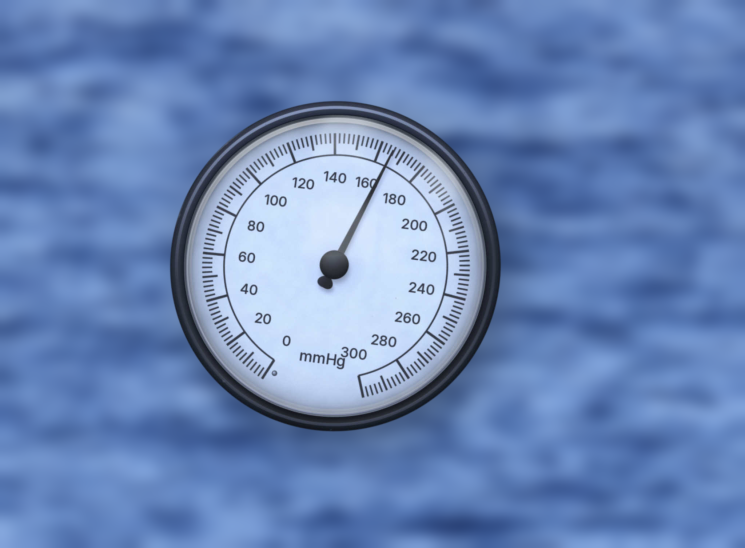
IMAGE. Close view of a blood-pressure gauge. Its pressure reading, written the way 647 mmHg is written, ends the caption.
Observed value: 166 mmHg
